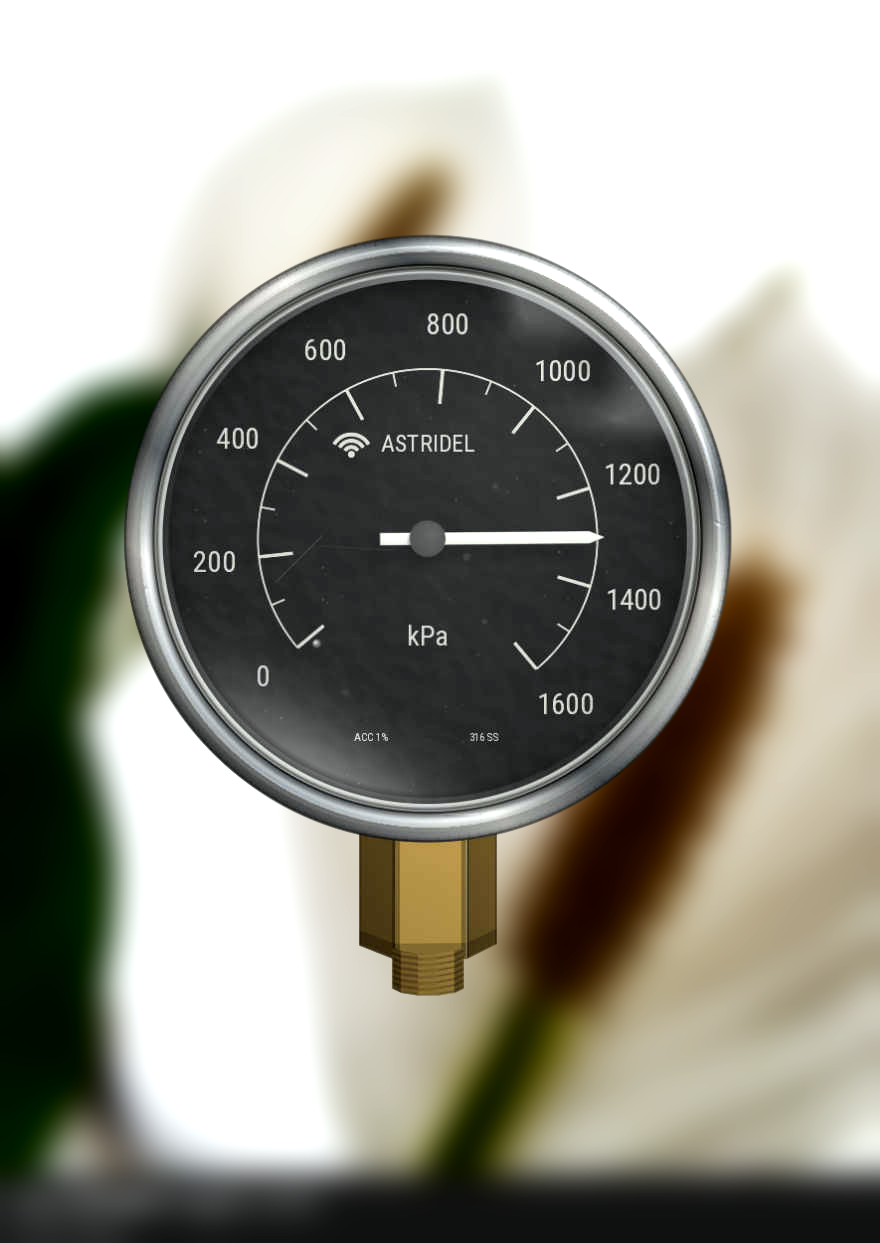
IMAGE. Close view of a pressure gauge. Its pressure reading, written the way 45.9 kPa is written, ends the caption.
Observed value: 1300 kPa
